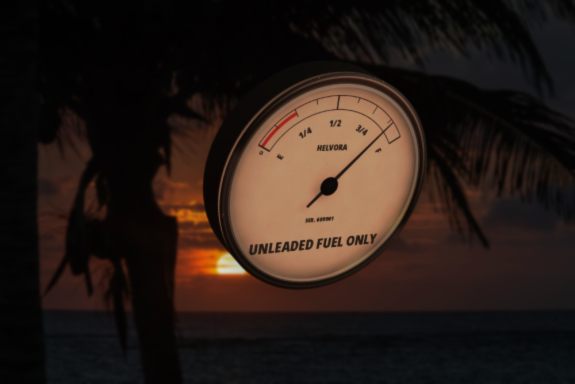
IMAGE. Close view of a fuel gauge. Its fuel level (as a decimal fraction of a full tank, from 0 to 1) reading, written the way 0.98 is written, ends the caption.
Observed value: 0.875
